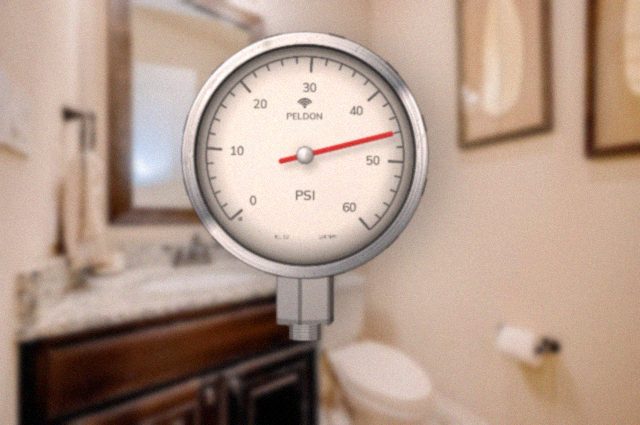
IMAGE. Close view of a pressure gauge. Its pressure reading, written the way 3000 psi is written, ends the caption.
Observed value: 46 psi
